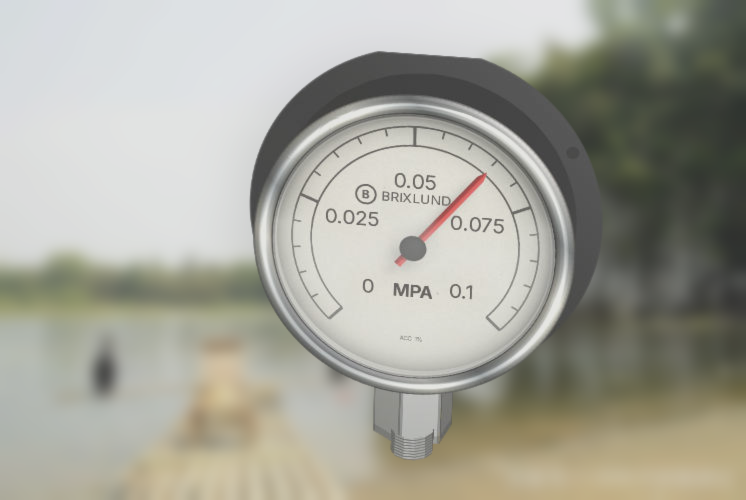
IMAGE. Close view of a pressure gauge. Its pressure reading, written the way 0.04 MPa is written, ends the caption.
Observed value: 0.065 MPa
